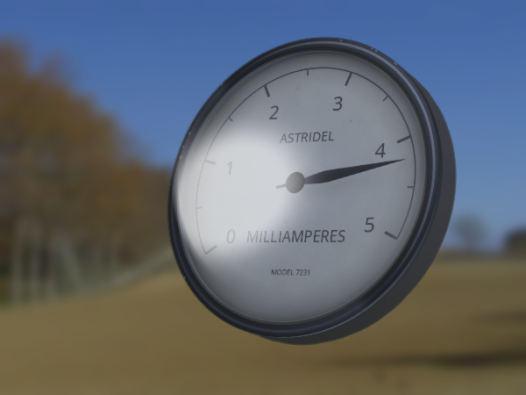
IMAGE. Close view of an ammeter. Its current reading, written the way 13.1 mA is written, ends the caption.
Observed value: 4.25 mA
